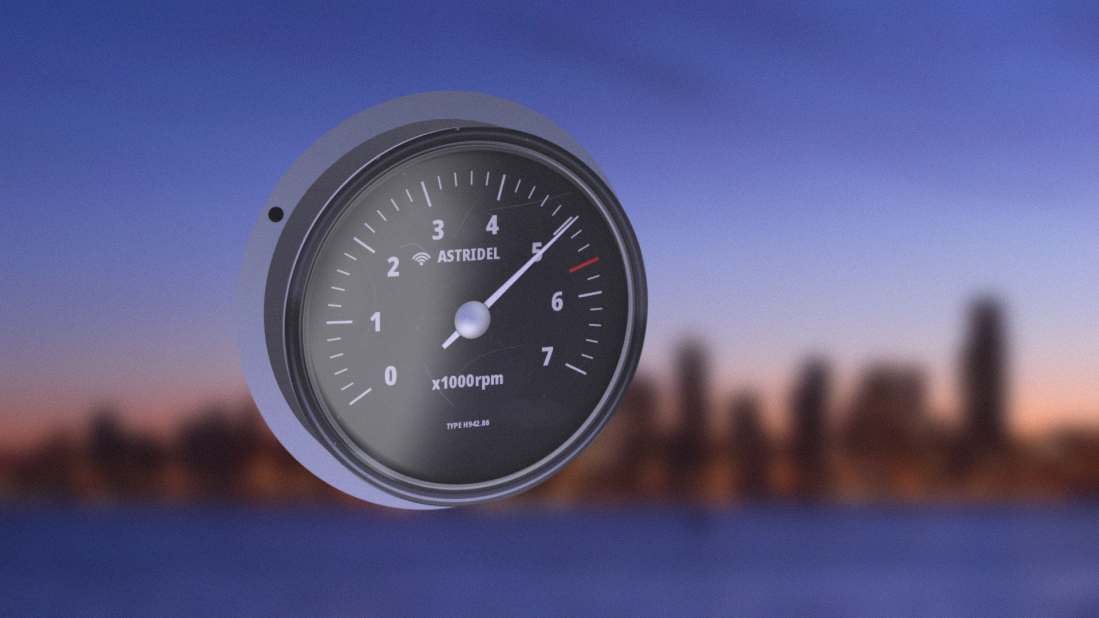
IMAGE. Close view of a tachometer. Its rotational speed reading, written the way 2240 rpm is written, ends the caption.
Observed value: 5000 rpm
